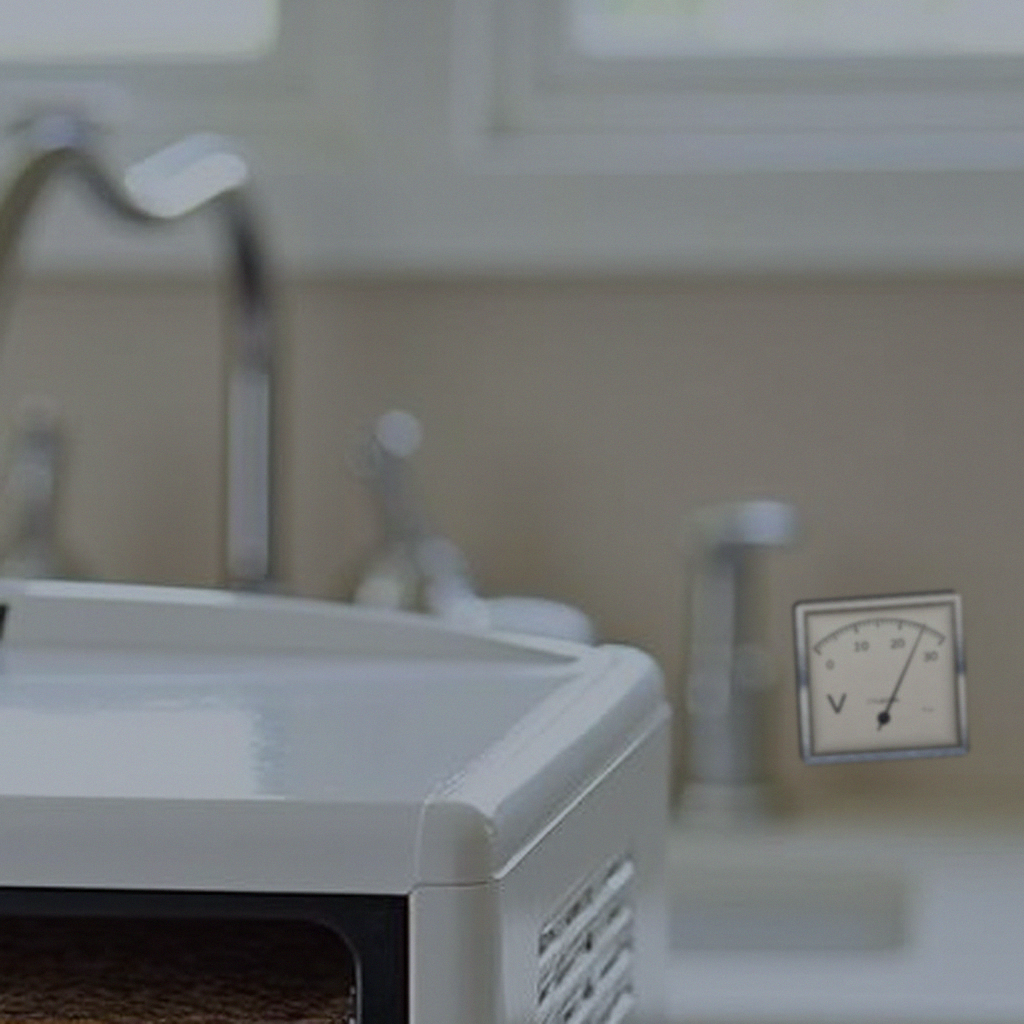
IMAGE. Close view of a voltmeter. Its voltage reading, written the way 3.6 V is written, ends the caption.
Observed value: 25 V
